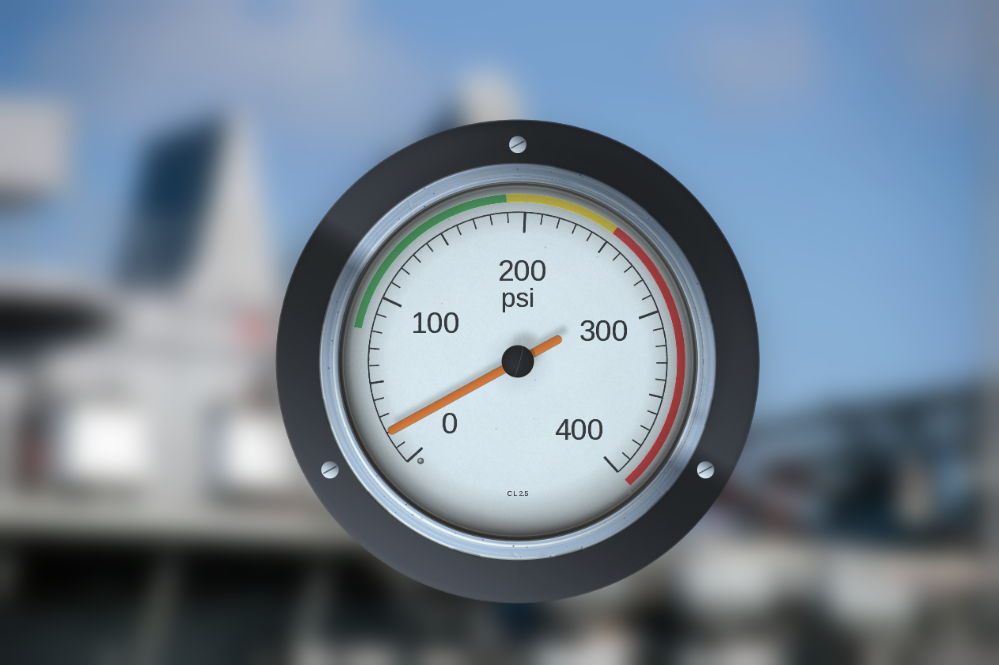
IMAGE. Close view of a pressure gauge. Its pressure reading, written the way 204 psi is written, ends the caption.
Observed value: 20 psi
